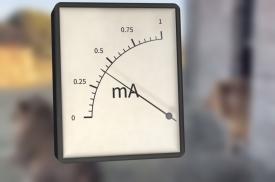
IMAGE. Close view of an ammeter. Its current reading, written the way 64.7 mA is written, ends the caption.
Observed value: 0.4 mA
